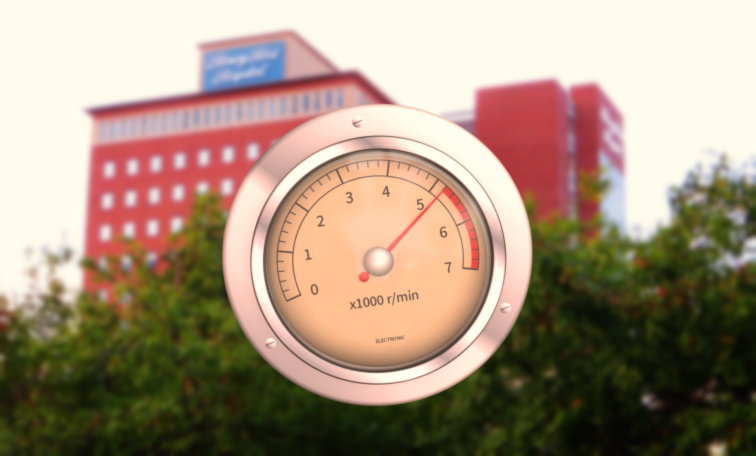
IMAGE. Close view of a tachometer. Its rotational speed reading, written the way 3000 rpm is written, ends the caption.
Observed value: 5200 rpm
